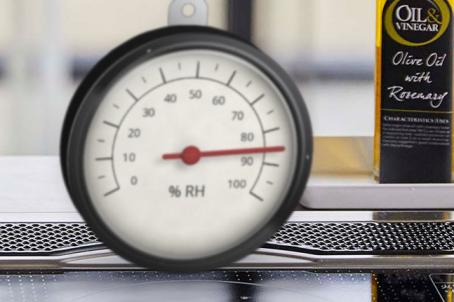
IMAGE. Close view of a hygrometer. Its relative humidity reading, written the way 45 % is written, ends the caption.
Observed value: 85 %
